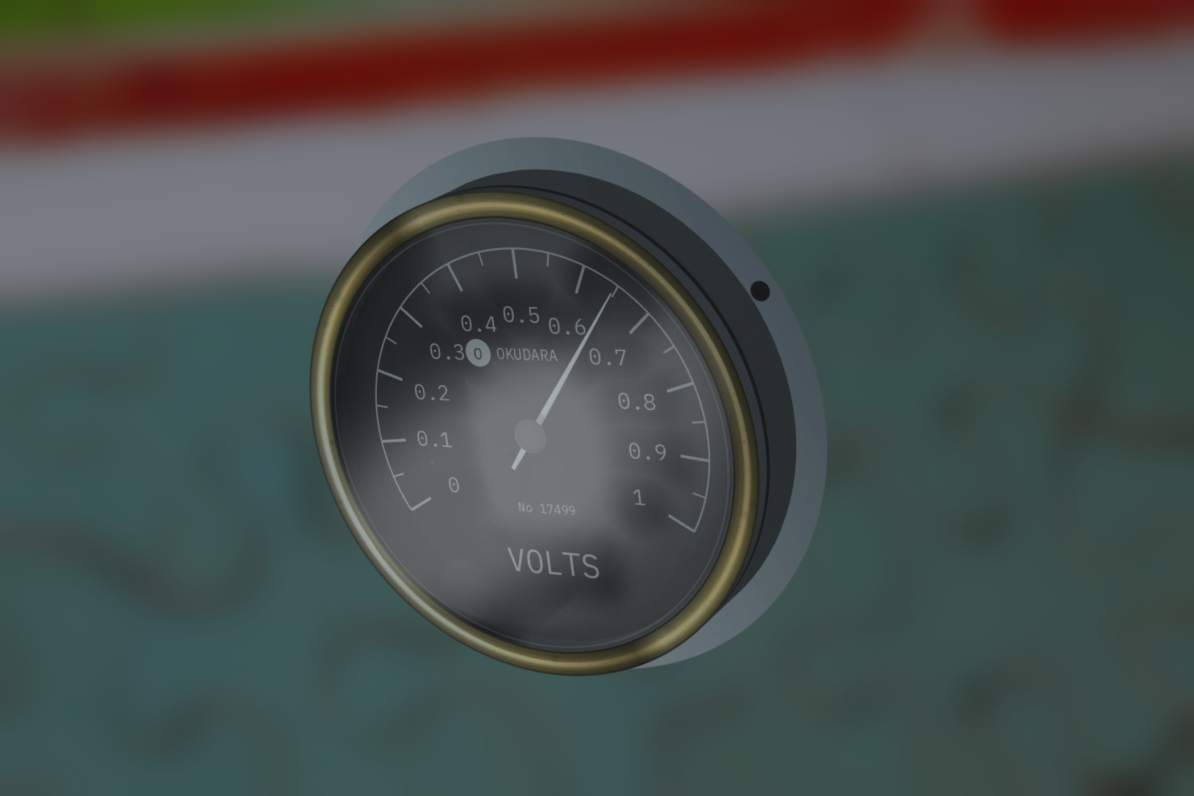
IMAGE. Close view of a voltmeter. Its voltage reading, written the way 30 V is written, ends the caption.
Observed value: 0.65 V
